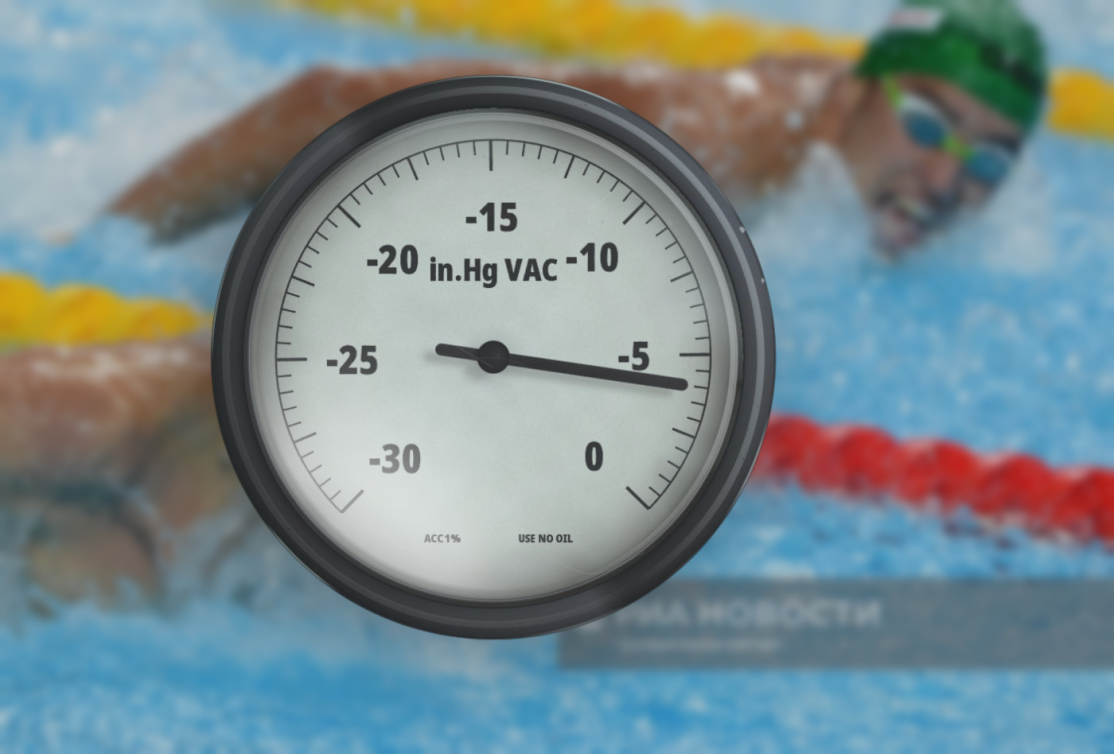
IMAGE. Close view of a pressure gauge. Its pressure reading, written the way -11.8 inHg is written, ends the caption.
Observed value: -4 inHg
